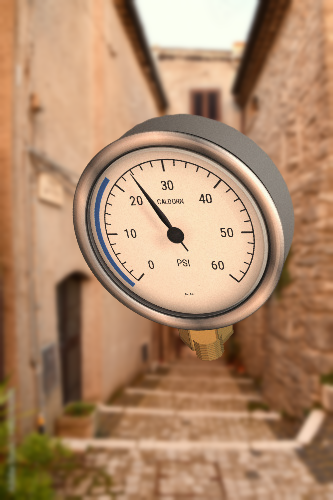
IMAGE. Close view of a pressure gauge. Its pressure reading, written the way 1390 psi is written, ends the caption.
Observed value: 24 psi
